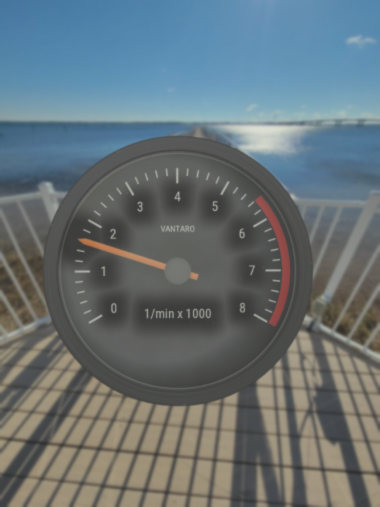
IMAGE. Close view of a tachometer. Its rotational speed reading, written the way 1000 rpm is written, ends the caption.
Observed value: 1600 rpm
